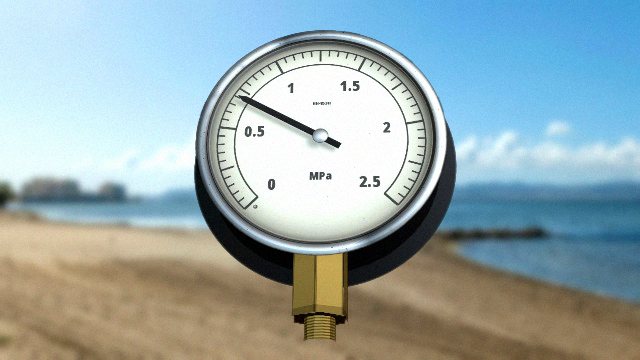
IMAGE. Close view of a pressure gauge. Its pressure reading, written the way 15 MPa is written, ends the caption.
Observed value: 0.7 MPa
